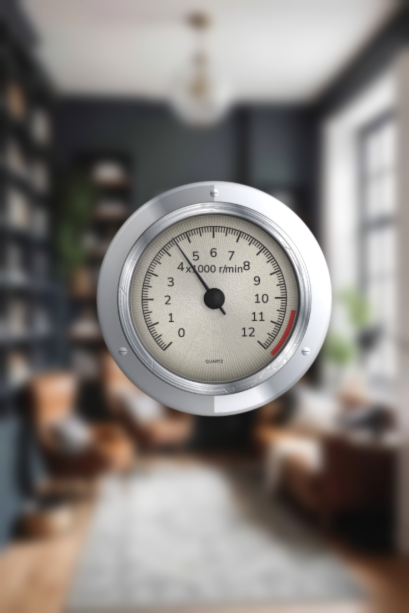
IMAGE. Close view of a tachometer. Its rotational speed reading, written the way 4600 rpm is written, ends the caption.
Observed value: 4500 rpm
